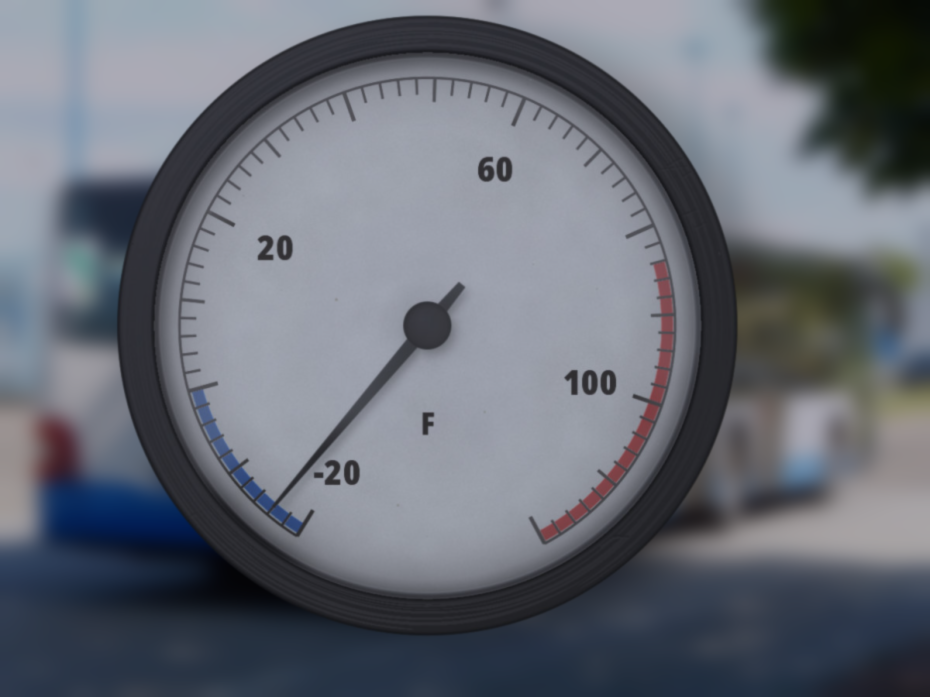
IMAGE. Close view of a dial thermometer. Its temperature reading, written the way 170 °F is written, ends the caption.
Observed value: -16 °F
